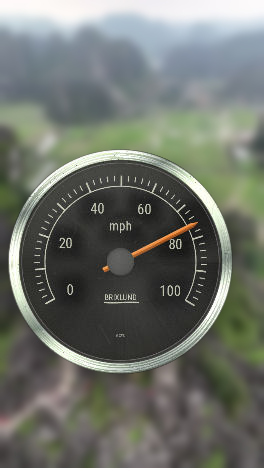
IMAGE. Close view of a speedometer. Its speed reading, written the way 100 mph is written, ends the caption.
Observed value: 76 mph
